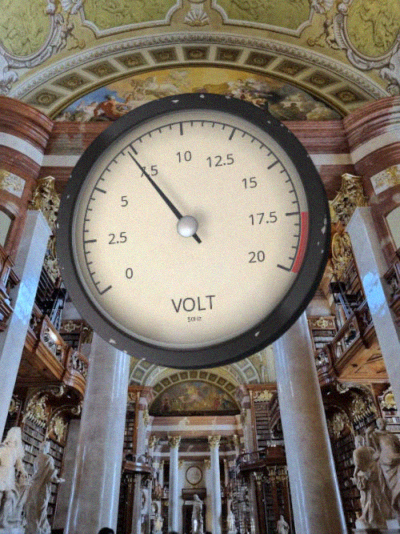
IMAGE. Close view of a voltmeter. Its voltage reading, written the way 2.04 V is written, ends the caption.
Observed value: 7.25 V
